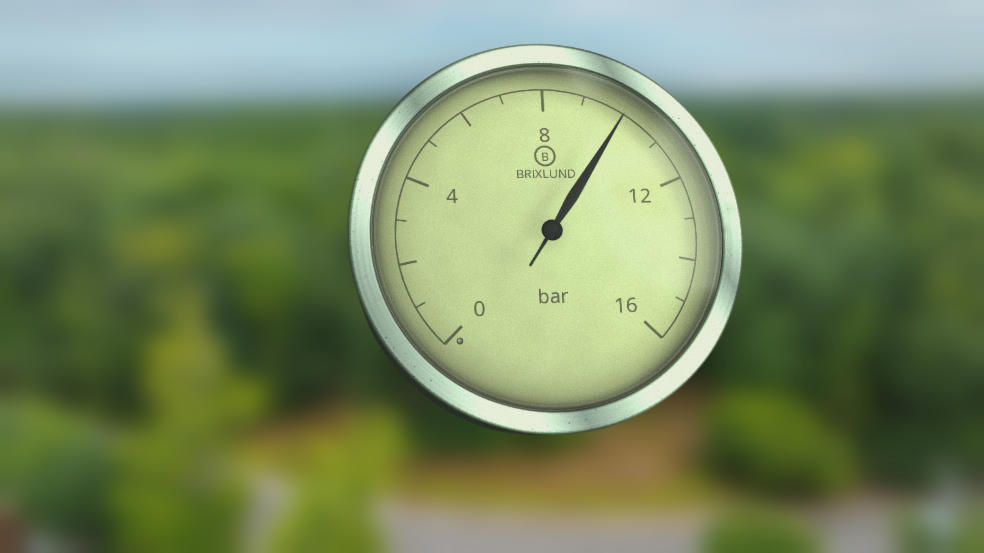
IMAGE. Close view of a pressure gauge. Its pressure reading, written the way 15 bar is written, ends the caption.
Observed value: 10 bar
